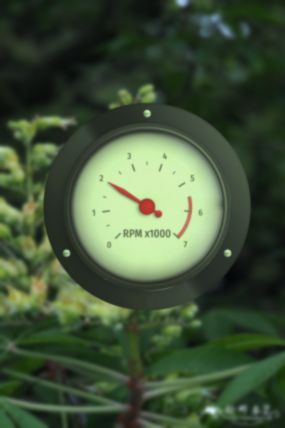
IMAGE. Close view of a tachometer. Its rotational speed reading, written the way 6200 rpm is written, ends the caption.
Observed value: 2000 rpm
